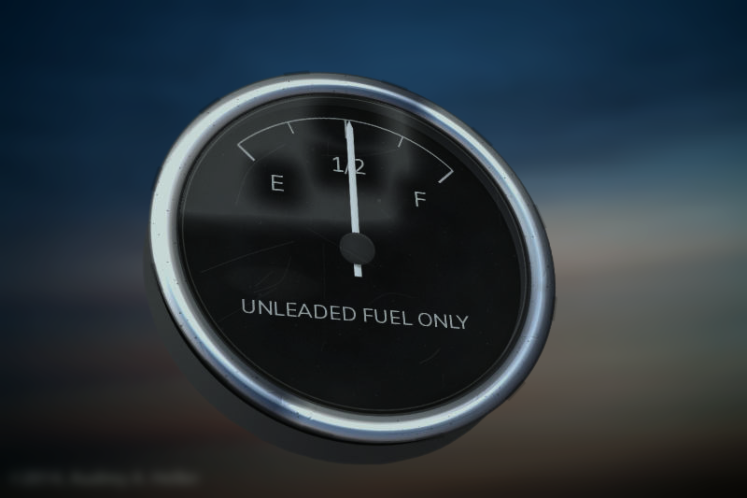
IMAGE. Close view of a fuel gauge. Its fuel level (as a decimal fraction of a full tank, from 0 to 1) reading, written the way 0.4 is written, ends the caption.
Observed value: 0.5
